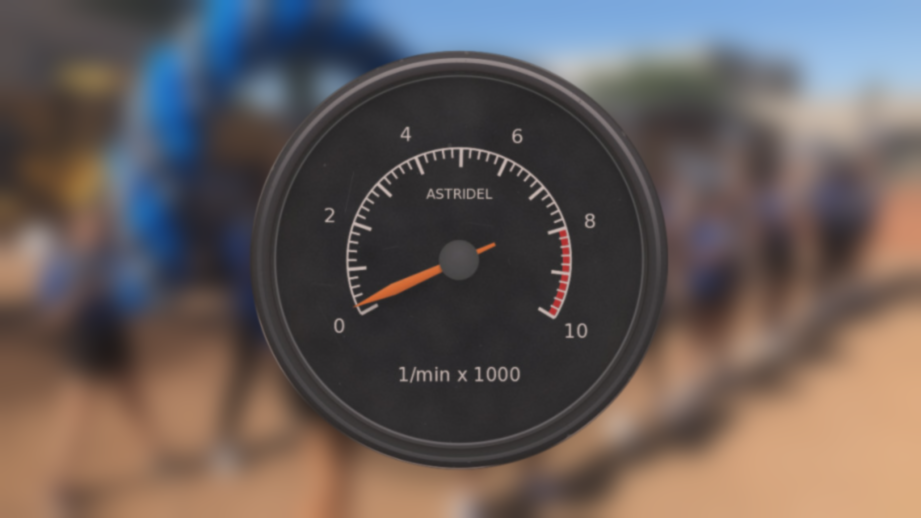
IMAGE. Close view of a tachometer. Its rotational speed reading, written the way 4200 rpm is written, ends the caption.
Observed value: 200 rpm
